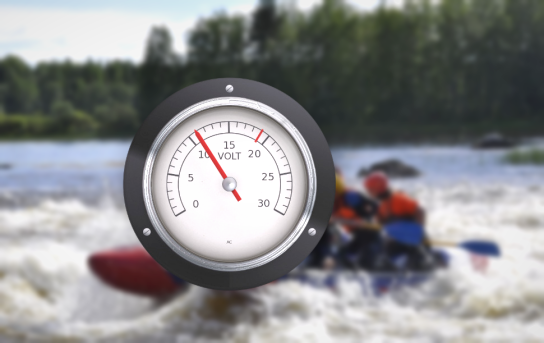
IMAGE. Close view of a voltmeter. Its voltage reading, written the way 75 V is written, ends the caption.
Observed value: 11 V
